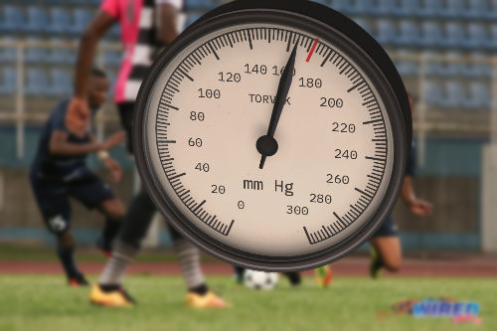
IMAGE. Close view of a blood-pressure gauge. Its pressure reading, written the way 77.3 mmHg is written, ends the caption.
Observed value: 164 mmHg
